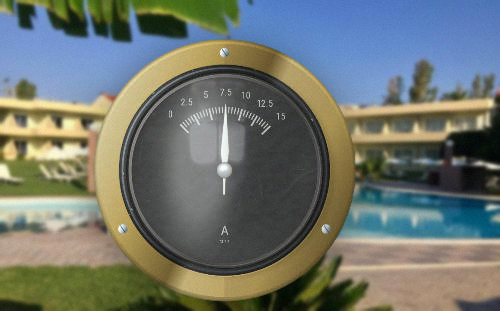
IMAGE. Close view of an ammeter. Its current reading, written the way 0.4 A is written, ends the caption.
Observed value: 7.5 A
